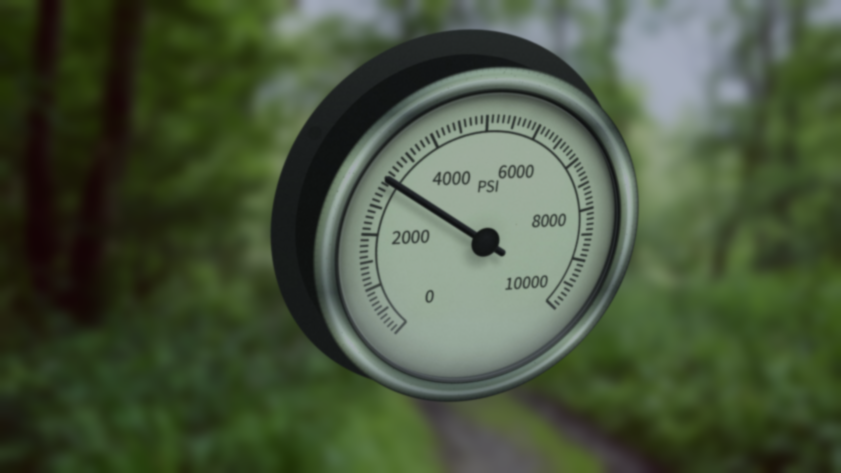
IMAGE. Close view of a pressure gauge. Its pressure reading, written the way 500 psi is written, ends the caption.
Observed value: 3000 psi
